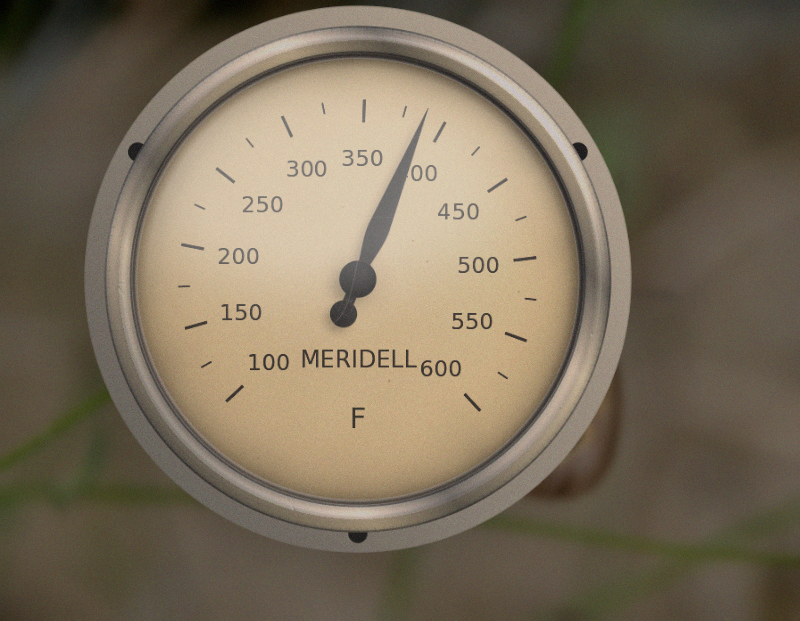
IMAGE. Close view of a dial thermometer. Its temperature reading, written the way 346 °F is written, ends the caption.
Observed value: 387.5 °F
